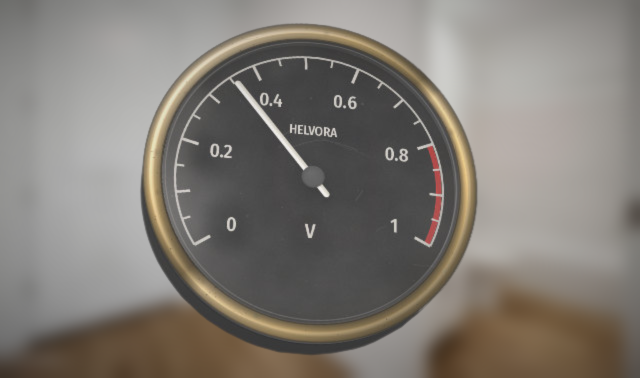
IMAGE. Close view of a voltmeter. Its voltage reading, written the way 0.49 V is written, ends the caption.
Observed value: 0.35 V
